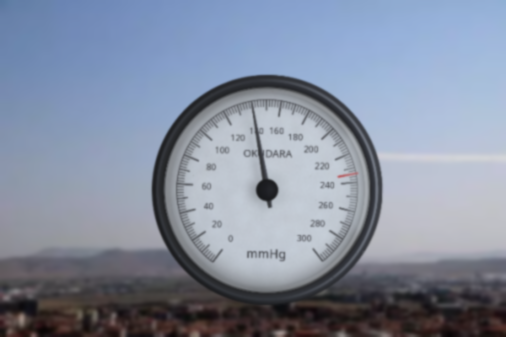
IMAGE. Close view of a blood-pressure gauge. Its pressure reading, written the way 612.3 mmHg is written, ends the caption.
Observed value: 140 mmHg
